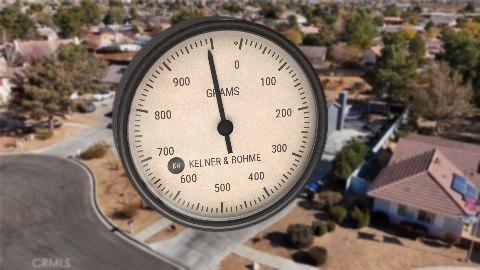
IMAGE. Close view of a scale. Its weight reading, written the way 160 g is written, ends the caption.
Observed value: 990 g
